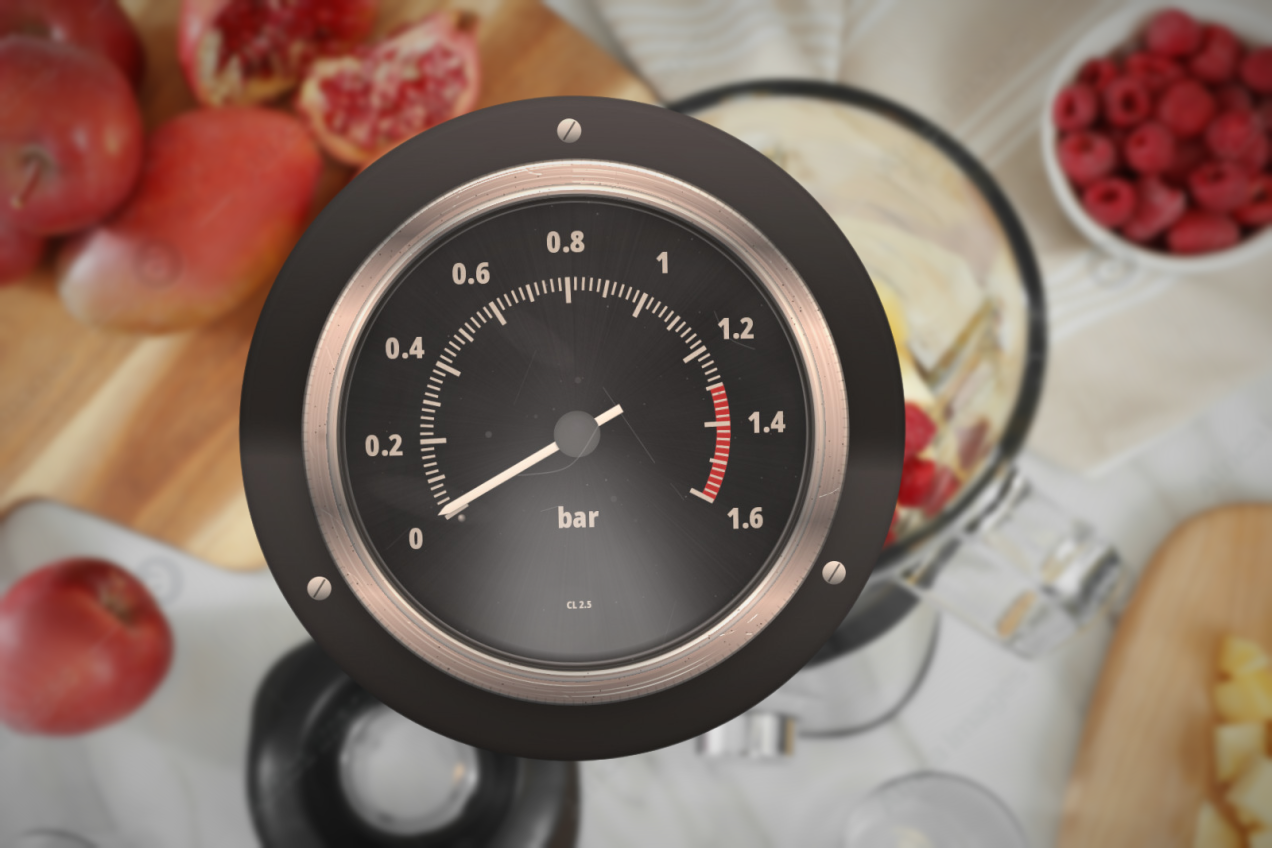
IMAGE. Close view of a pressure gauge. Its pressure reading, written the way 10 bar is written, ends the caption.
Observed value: 0.02 bar
